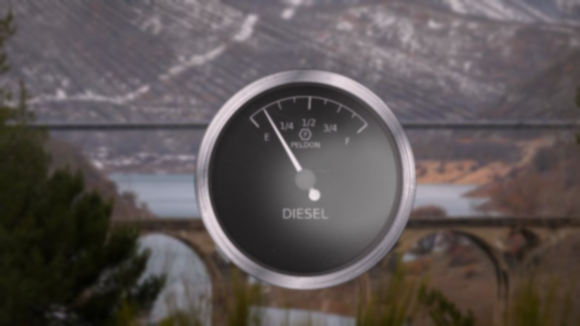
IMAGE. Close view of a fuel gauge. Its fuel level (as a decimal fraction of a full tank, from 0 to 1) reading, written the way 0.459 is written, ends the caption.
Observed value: 0.125
